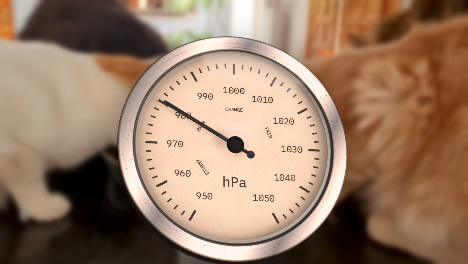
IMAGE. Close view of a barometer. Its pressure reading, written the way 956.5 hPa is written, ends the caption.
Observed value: 980 hPa
